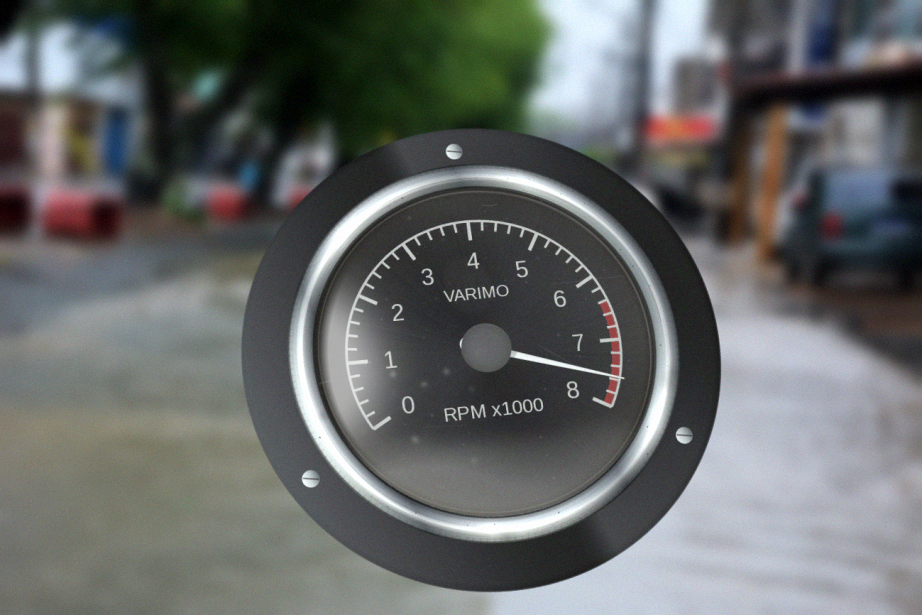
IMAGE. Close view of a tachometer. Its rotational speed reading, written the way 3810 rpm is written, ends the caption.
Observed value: 7600 rpm
